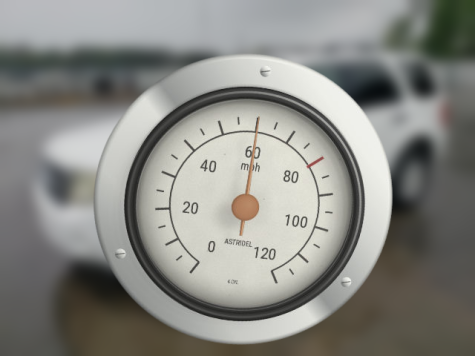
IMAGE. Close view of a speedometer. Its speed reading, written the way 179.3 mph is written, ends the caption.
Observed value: 60 mph
